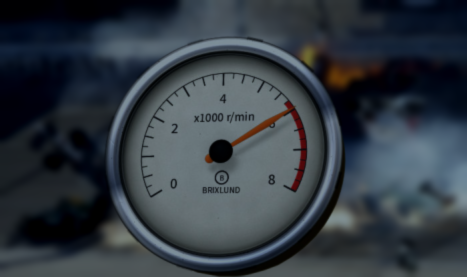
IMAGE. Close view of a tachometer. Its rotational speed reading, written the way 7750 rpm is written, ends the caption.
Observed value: 6000 rpm
